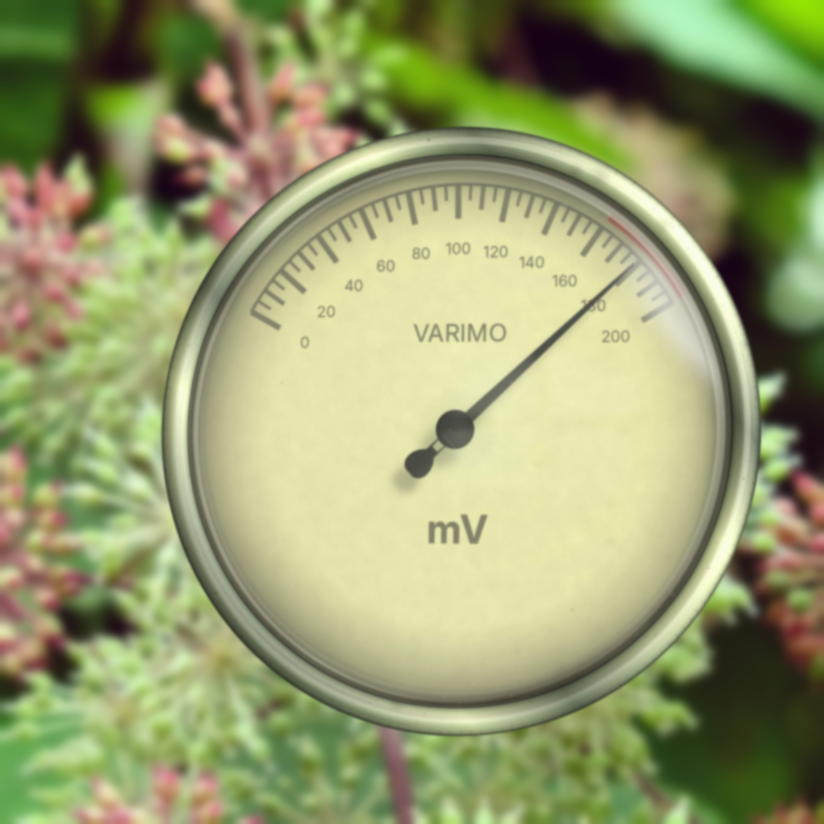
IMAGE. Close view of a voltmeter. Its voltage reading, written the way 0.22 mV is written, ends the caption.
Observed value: 180 mV
